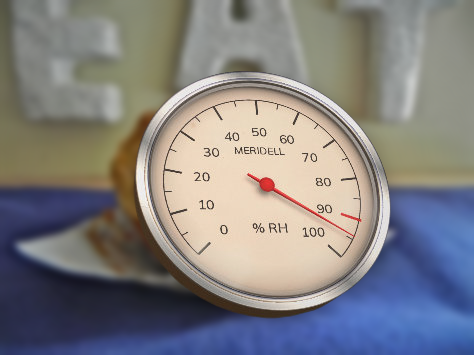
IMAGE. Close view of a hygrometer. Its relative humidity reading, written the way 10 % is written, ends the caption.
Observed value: 95 %
